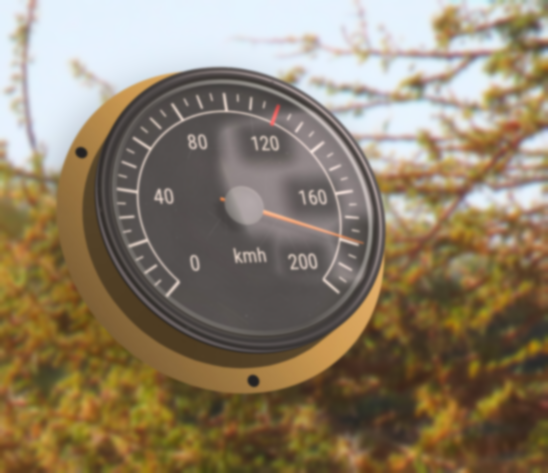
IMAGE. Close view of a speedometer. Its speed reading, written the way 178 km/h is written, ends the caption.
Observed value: 180 km/h
